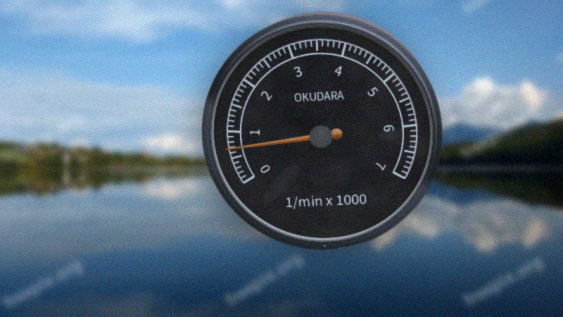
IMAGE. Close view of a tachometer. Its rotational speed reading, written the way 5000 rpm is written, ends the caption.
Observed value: 700 rpm
